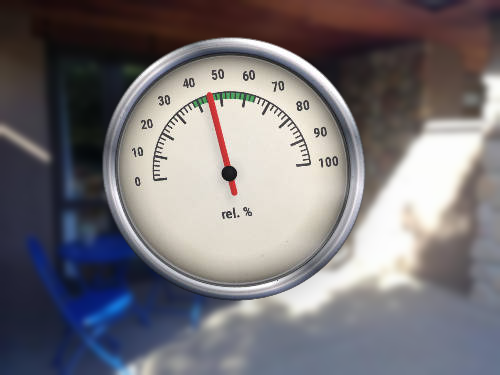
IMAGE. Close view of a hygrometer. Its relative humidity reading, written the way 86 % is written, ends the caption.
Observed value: 46 %
